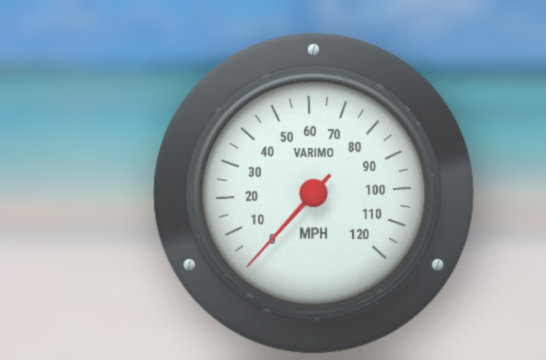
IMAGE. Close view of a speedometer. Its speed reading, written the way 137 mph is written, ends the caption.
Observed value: 0 mph
